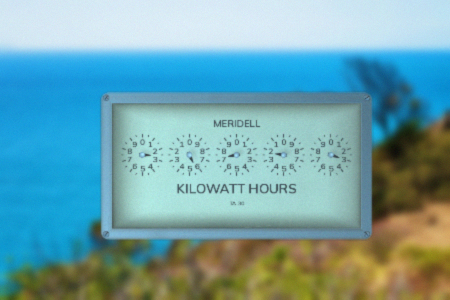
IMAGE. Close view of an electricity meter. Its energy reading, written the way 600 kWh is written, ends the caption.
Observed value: 25723 kWh
